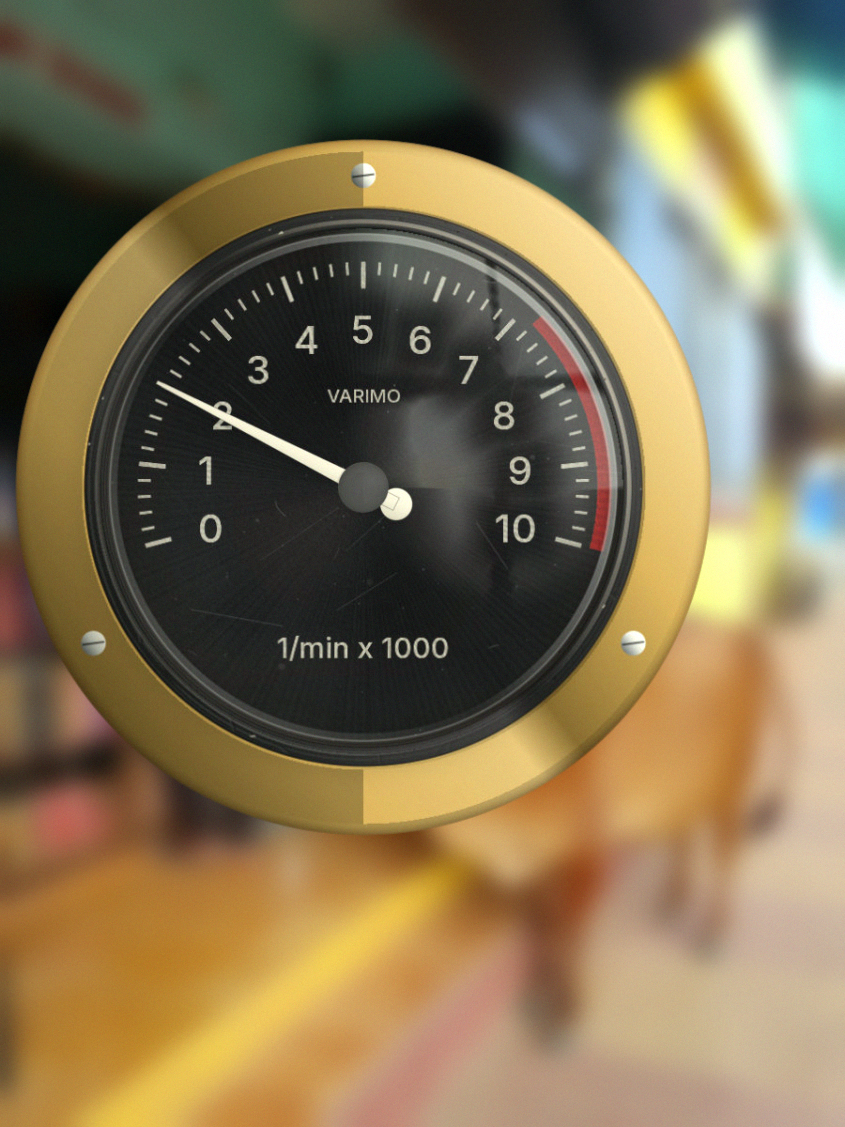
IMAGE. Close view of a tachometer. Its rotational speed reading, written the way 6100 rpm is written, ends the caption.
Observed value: 2000 rpm
